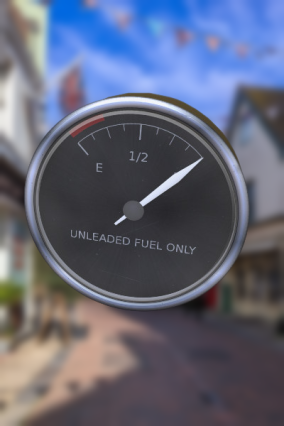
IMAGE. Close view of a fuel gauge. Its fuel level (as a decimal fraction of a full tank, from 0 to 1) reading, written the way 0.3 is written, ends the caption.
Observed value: 1
